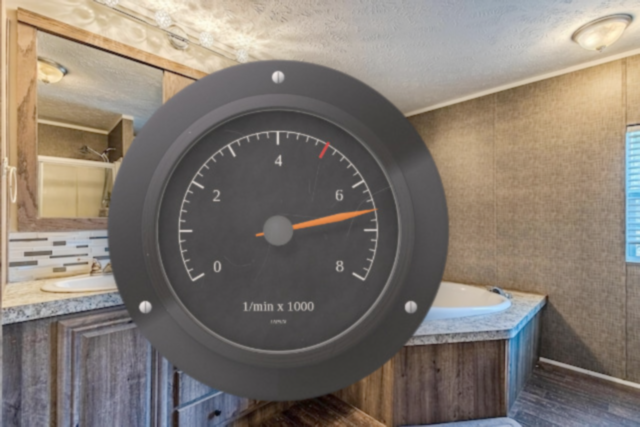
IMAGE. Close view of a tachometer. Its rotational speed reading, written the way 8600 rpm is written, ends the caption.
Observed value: 6600 rpm
